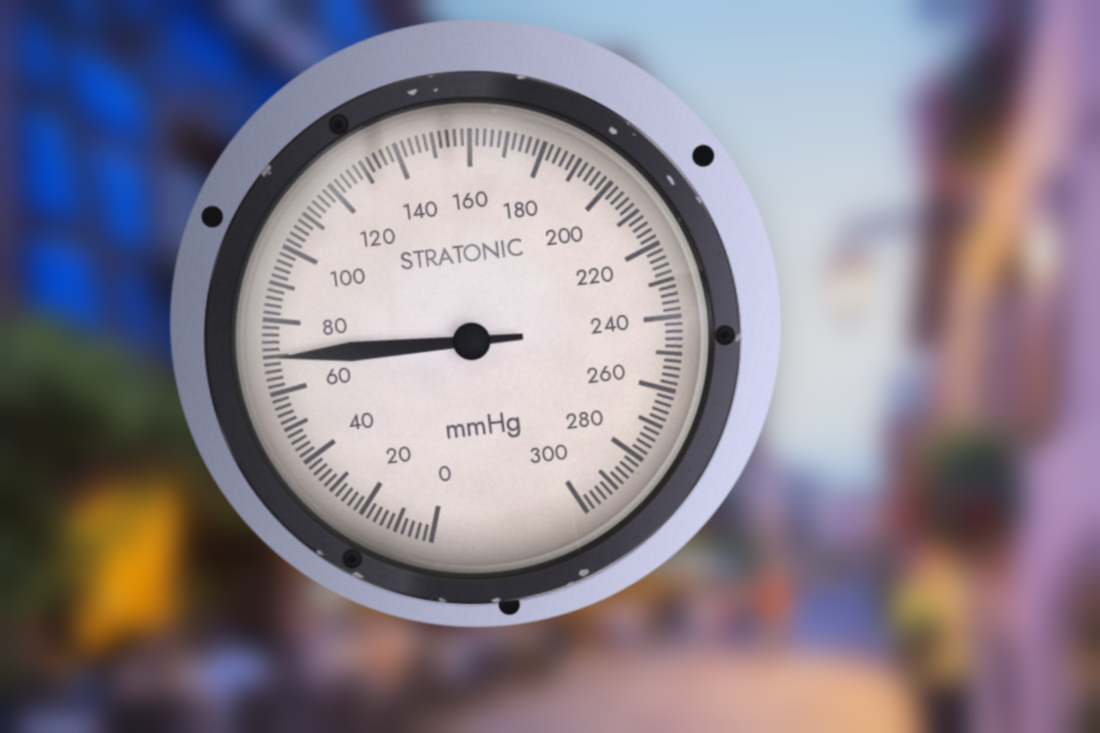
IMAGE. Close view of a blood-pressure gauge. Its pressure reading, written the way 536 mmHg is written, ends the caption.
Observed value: 70 mmHg
